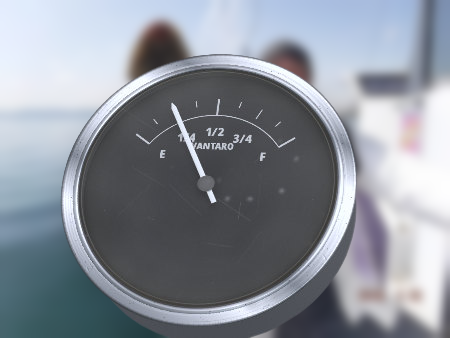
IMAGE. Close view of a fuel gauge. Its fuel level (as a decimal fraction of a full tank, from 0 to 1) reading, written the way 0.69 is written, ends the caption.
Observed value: 0.25
